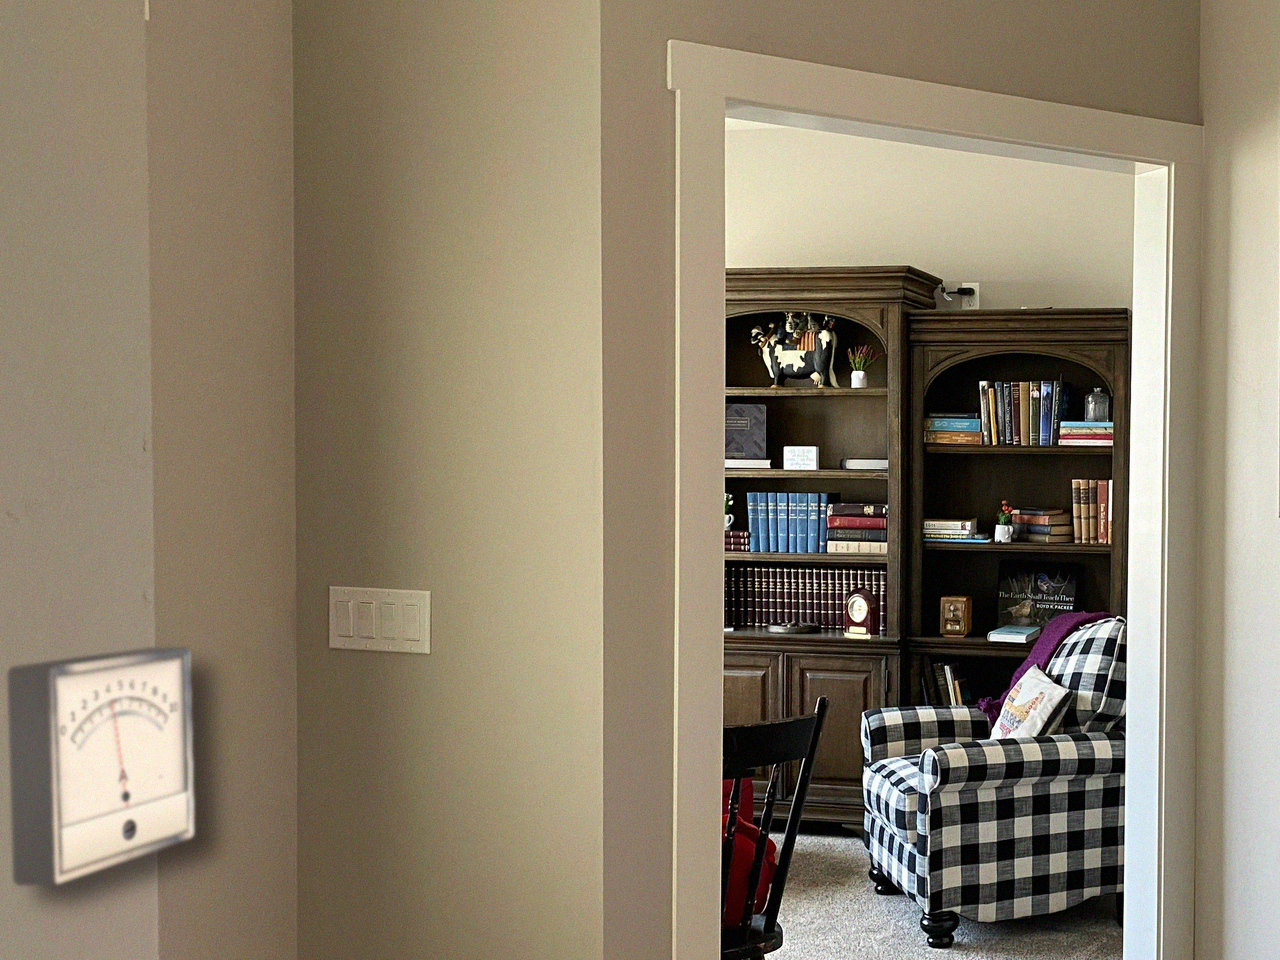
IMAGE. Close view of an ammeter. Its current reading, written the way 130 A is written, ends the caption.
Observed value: 4 A
